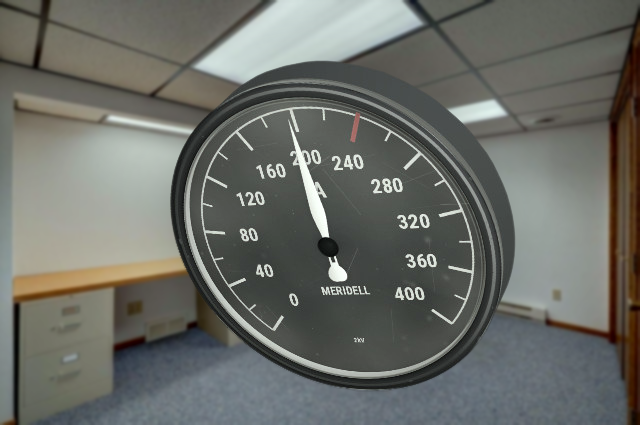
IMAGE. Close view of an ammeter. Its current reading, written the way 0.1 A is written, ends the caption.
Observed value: 200 A
